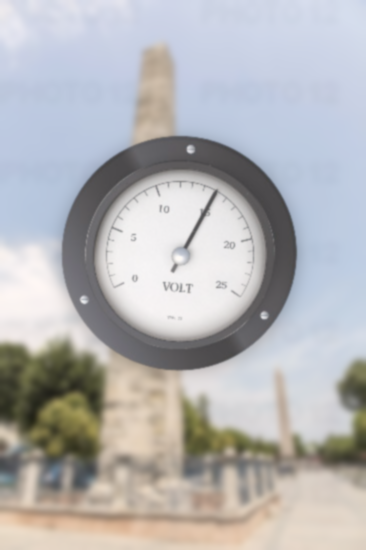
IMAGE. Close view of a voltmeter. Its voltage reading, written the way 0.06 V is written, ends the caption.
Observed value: 15 V
